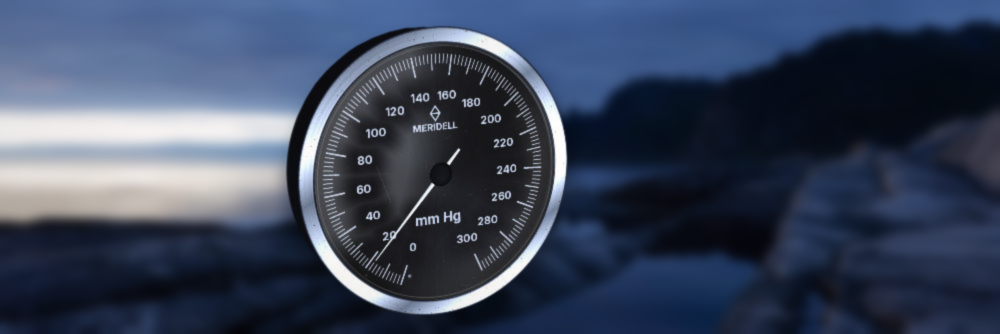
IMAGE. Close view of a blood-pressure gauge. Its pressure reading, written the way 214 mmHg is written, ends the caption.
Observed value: 20 mmHg
